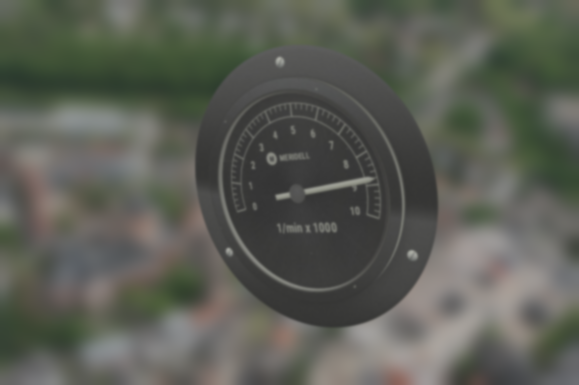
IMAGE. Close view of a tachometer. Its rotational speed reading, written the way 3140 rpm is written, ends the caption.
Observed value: 8800 rpm
